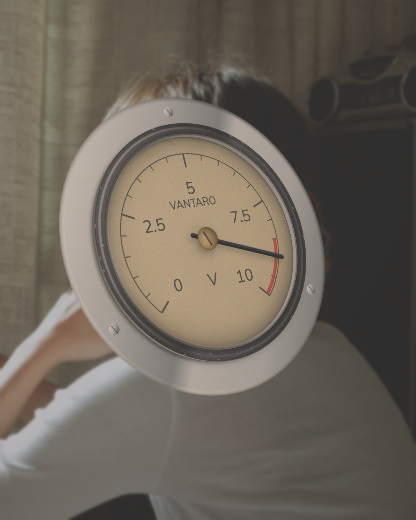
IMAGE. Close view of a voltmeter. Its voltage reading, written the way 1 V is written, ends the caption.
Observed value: 9 V
